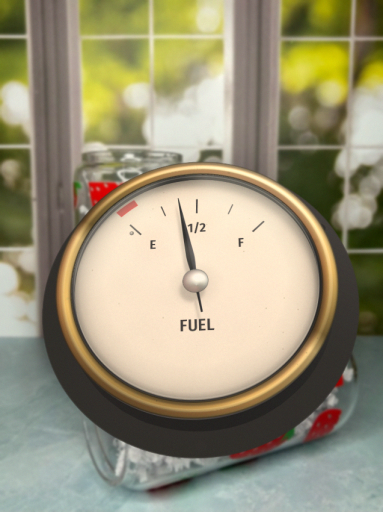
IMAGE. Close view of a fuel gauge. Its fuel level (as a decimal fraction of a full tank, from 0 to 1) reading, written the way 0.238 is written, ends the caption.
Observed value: 0.375
